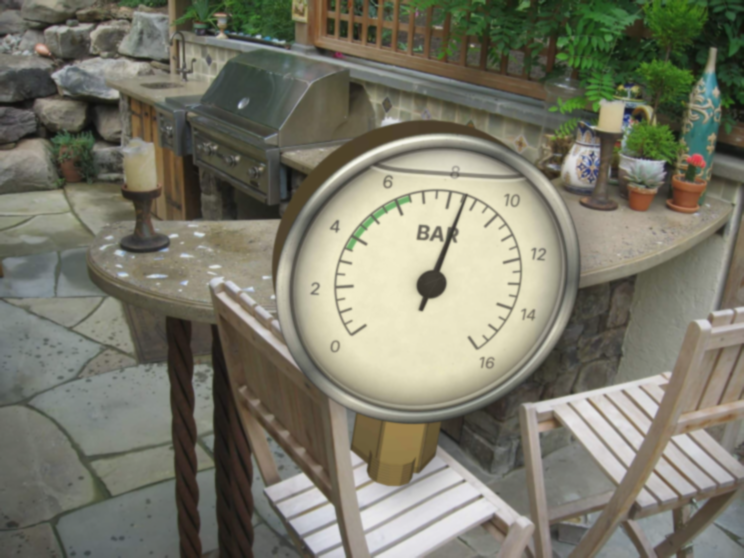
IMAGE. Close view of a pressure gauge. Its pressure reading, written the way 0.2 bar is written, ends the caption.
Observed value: 8.5 bar
